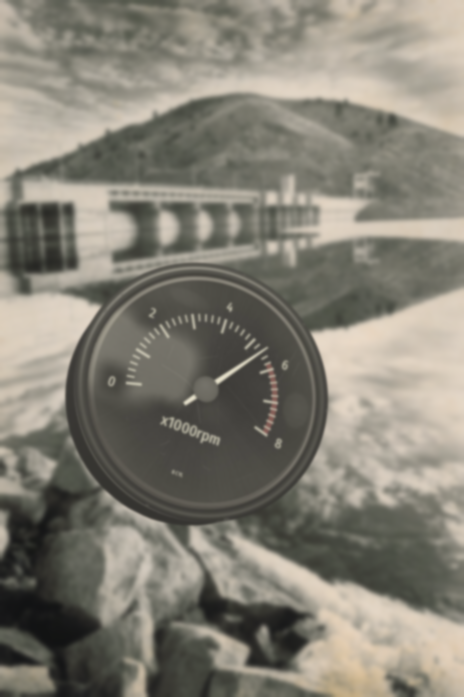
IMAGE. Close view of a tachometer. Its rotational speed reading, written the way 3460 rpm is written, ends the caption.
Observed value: 5400 rpm
